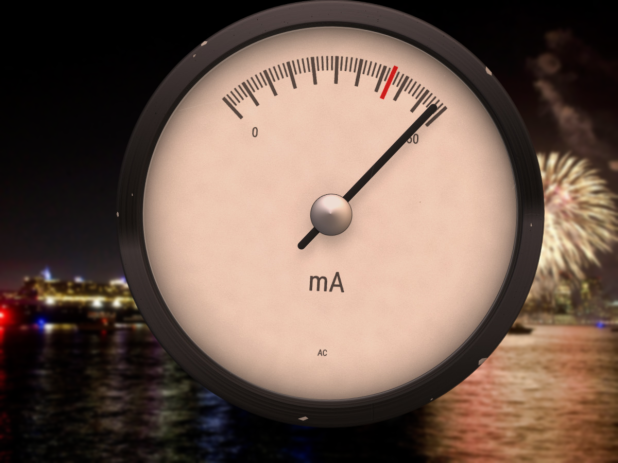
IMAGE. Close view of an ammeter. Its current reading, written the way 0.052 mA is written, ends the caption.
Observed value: 48 mA
